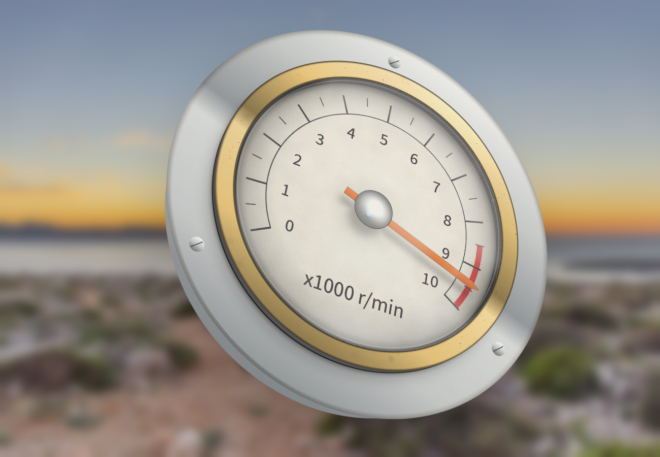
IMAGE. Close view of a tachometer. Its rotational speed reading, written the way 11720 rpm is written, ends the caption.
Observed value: 9500 rpm
